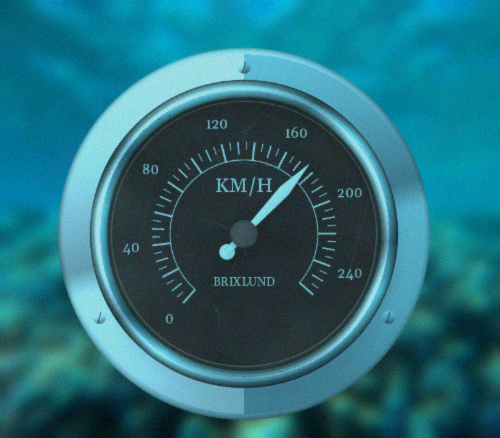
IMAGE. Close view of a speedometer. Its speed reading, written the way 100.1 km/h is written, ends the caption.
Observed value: 175 km/h
